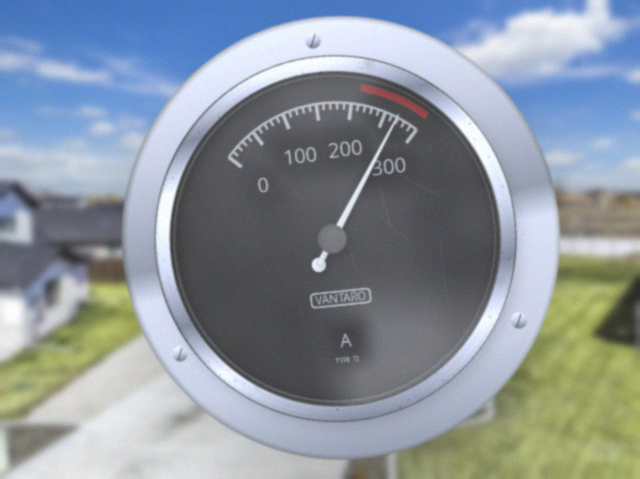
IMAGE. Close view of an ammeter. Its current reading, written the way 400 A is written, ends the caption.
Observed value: 270 A
